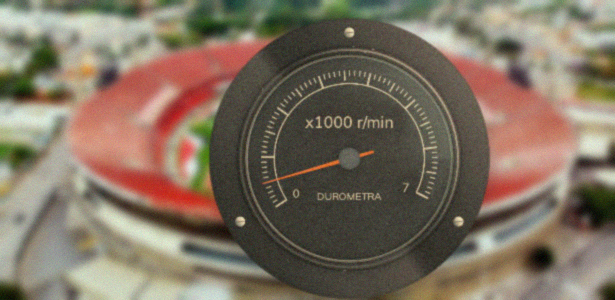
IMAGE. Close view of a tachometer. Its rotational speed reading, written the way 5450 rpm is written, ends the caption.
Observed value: 500 rpm
